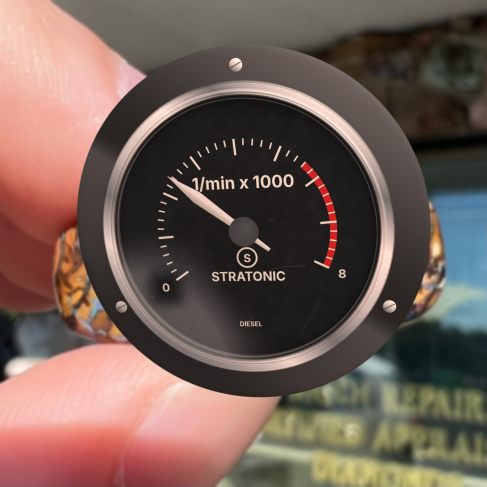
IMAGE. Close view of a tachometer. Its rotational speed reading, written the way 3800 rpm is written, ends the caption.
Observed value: 2400 rpm
